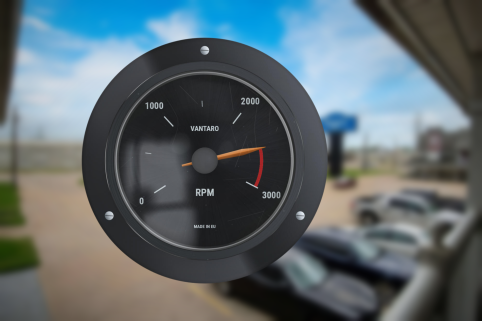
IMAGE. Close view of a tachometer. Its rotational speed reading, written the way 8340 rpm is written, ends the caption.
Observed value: 2500 rpm
